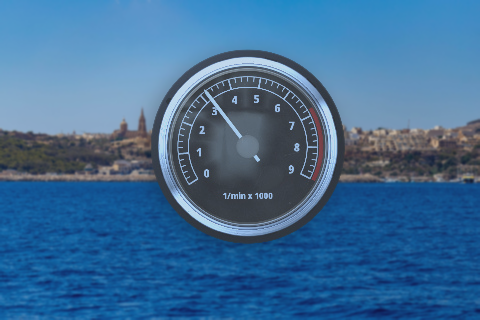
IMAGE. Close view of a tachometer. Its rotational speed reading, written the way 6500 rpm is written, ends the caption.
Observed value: 3200 rpm
